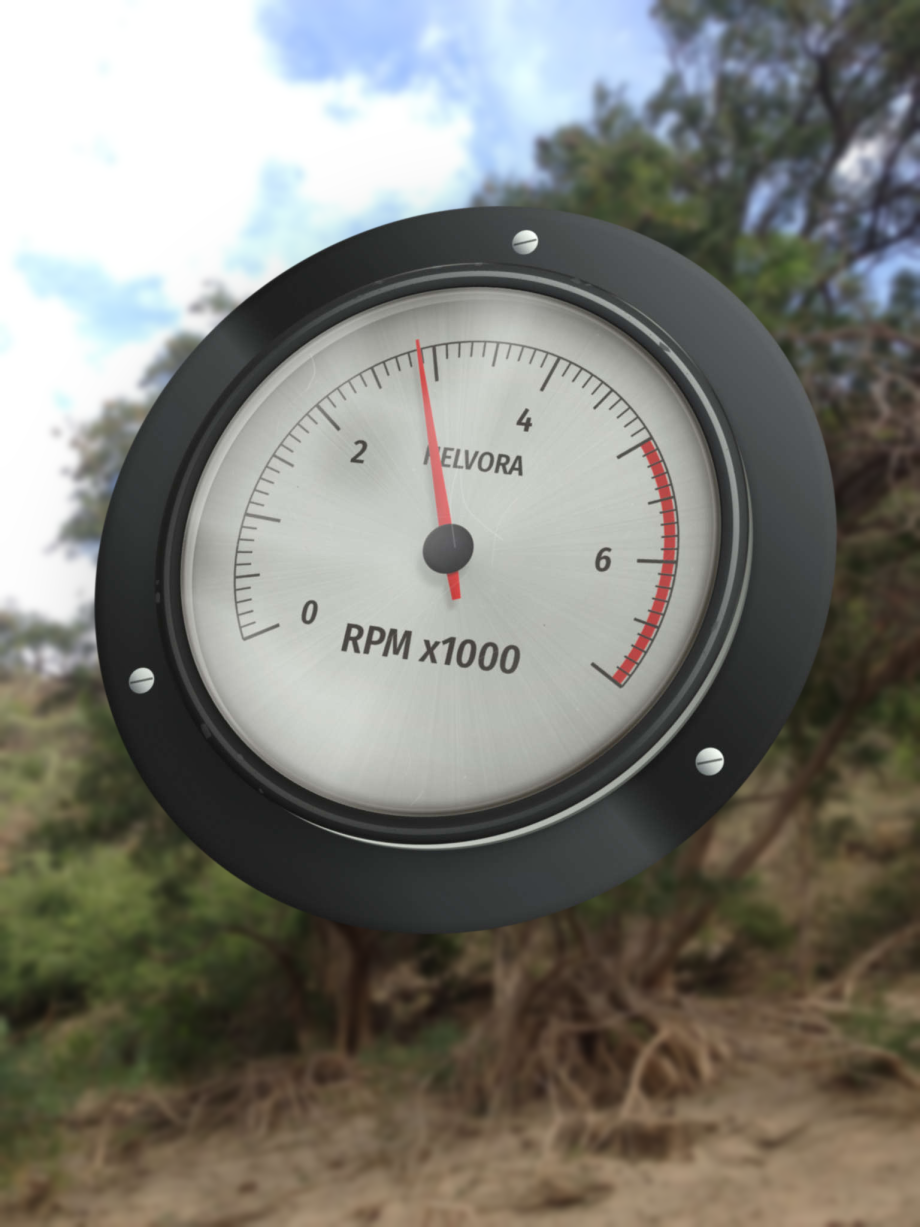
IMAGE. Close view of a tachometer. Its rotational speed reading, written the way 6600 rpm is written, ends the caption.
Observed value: 2900 rpm
